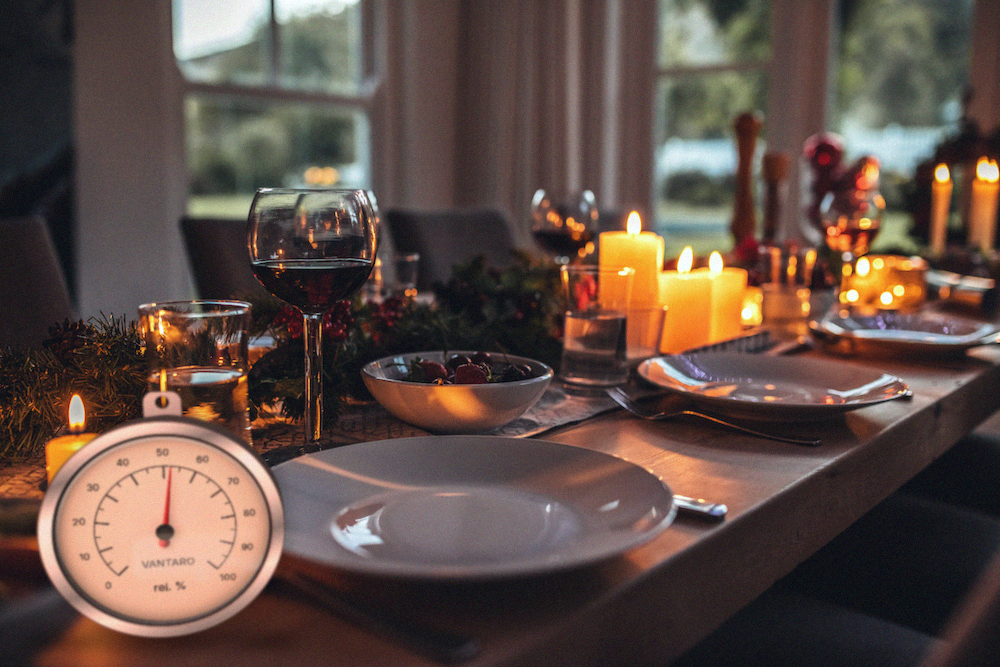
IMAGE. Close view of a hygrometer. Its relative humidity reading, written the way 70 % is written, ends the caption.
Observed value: 52.5 %
